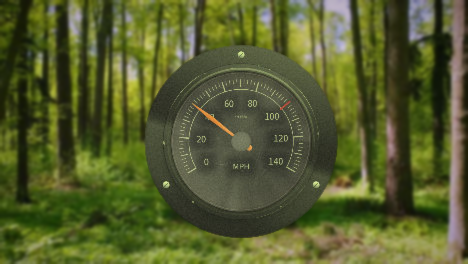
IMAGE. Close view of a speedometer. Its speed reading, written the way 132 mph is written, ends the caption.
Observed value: 40 mph
